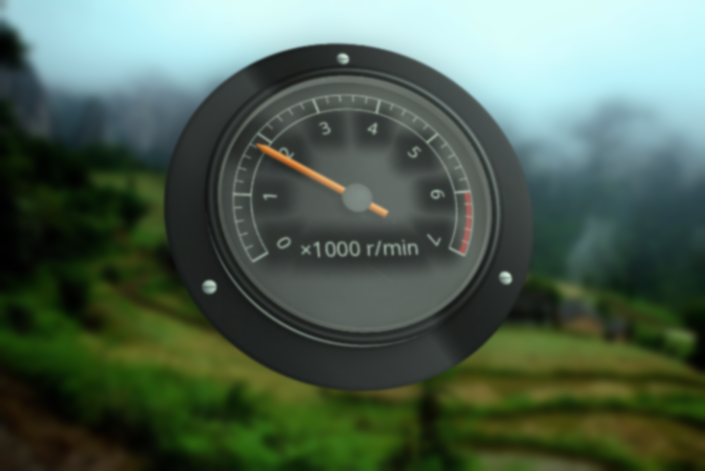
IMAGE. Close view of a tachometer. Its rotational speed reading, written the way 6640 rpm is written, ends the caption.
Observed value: 1800 rpm
